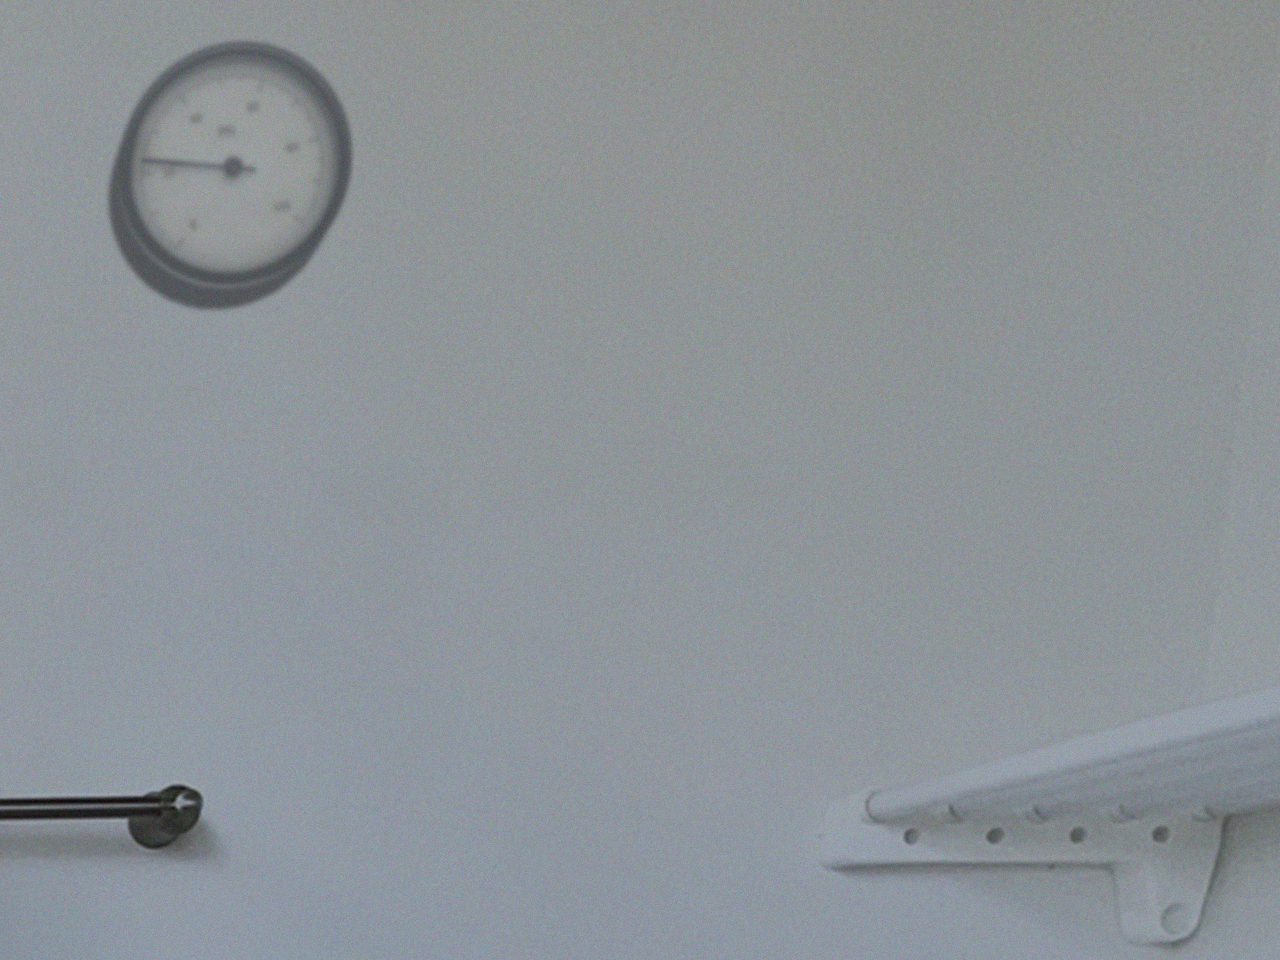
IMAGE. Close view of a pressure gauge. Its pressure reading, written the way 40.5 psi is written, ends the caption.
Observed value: 22.5 psi
